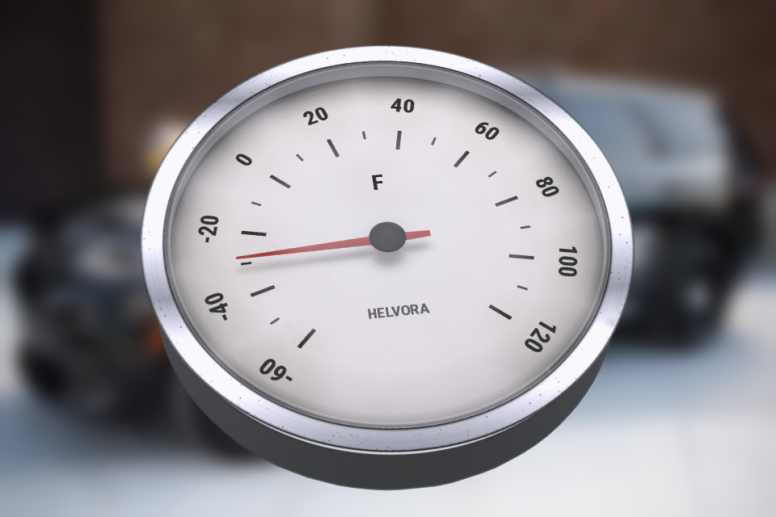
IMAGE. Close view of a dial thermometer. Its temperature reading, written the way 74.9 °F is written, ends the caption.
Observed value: -30 °F
